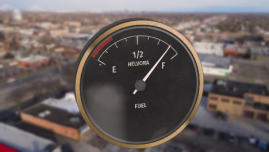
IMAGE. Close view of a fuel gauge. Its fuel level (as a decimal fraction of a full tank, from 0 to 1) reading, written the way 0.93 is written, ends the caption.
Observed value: 0.875
